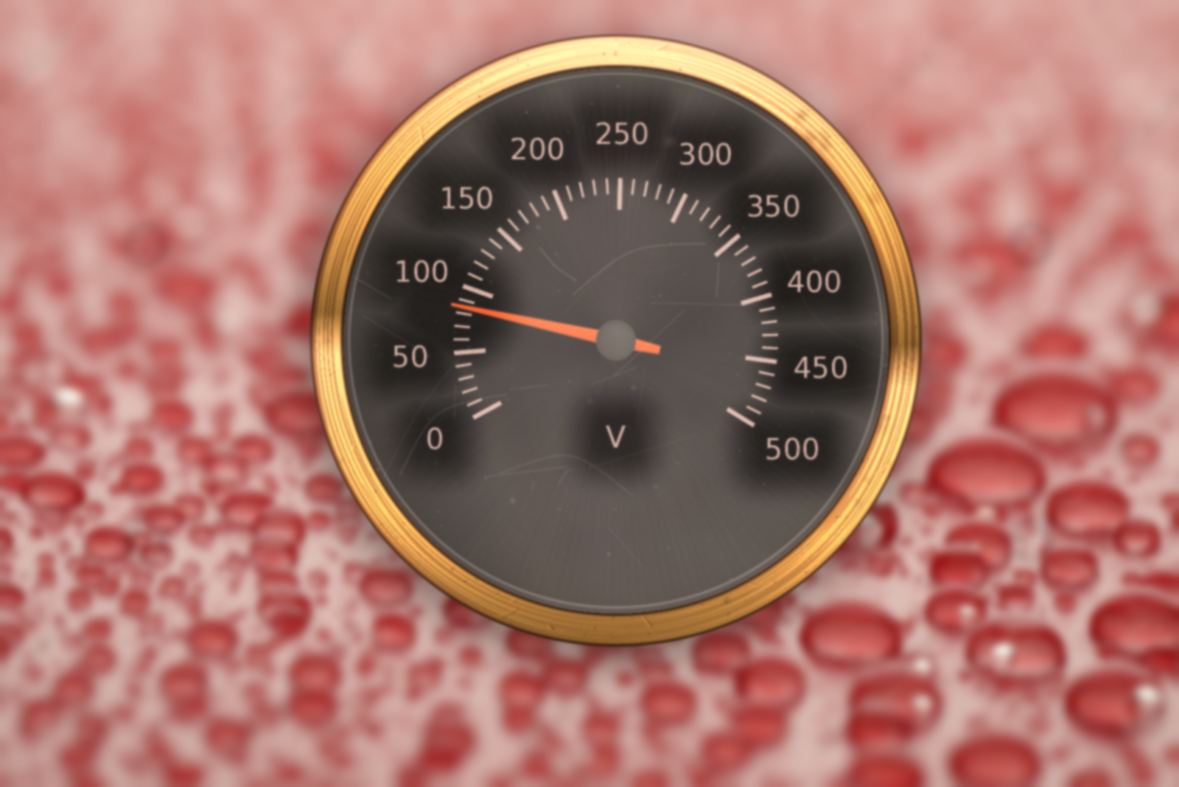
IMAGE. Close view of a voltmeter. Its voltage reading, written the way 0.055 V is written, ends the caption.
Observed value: 85 V
